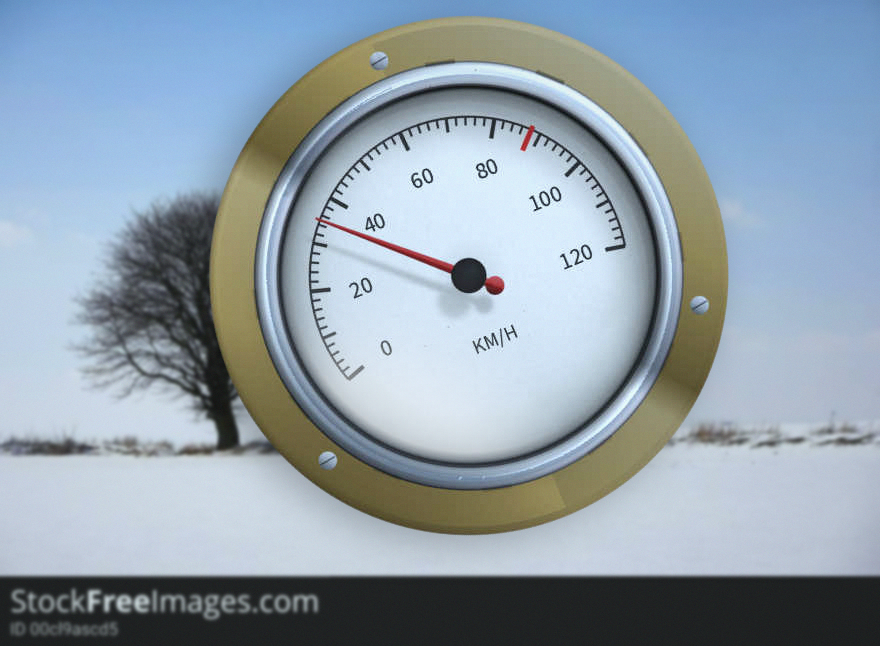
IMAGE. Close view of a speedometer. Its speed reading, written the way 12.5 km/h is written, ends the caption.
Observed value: 35 km/h
